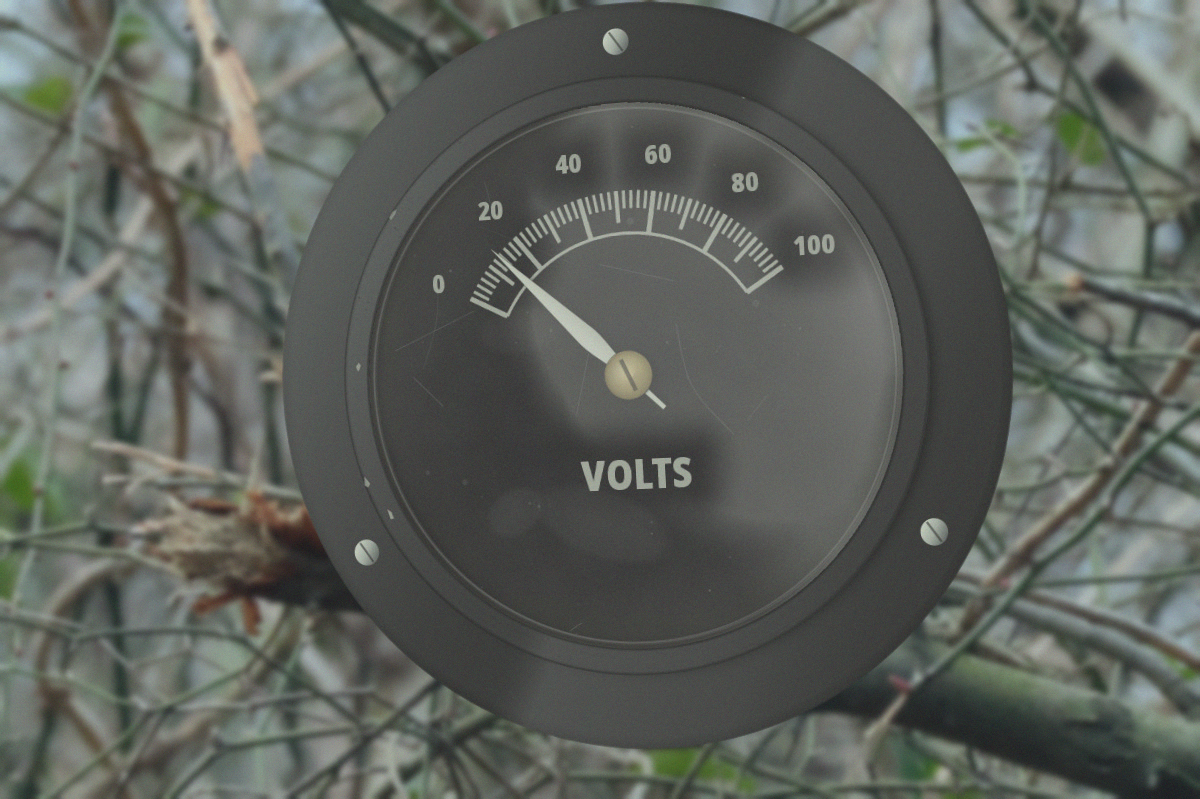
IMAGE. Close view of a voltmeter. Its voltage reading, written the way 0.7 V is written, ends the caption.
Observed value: 14 V
